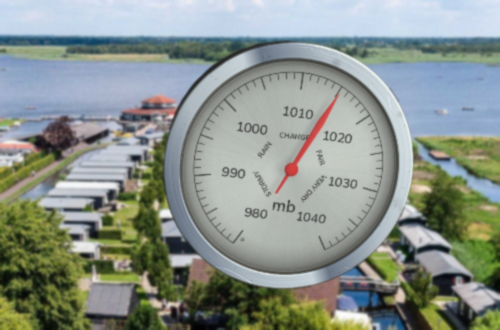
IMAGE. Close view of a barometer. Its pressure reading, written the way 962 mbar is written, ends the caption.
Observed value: 1015 mbar
